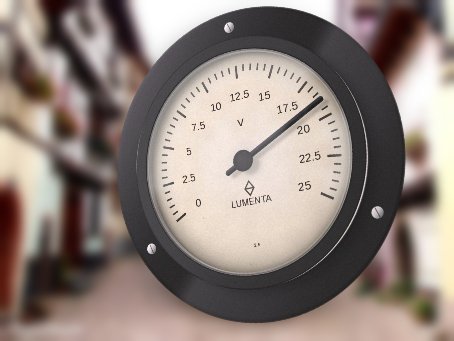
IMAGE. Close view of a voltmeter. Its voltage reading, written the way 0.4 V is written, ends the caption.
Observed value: 19 V
